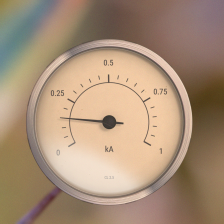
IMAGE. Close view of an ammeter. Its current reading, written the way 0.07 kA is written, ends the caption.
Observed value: 0.15 kA
